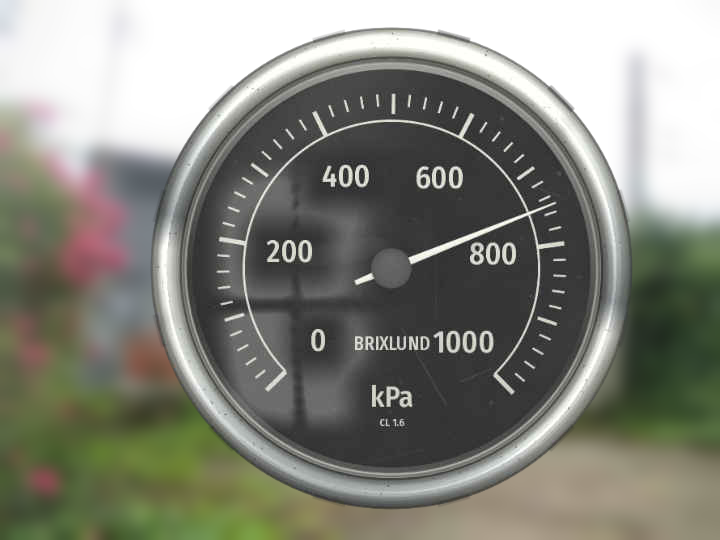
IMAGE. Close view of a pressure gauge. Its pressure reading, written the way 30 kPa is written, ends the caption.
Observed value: 750 kPa
